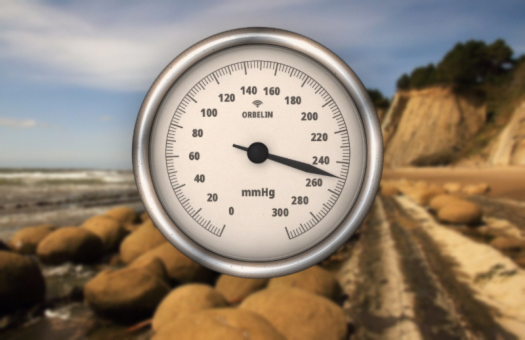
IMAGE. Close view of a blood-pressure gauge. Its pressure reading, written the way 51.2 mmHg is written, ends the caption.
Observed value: 250 mmHg
